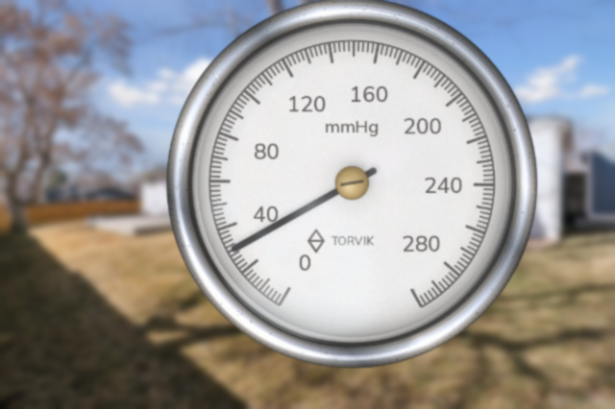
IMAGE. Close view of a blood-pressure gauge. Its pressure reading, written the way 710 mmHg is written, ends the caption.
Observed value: 30 mmHg
